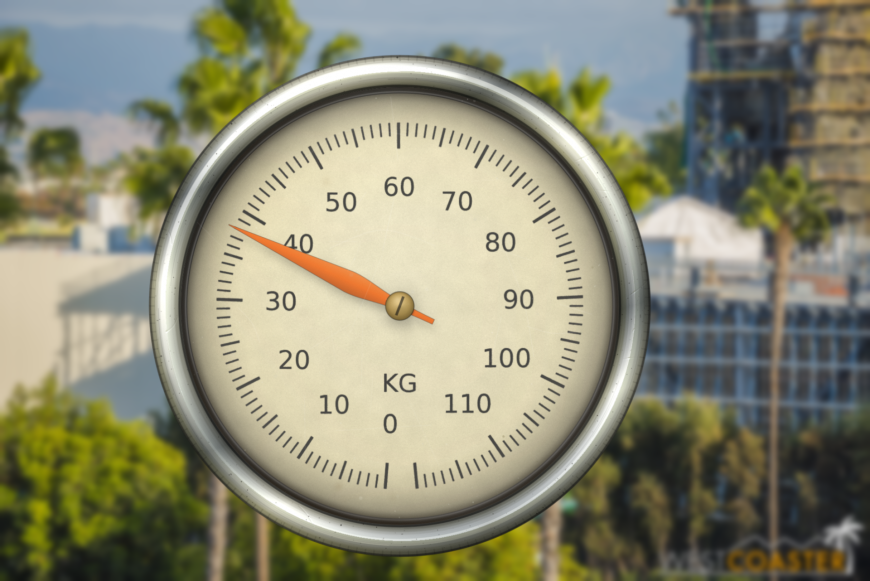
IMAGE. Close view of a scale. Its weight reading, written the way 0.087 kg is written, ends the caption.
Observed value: 38 kg
